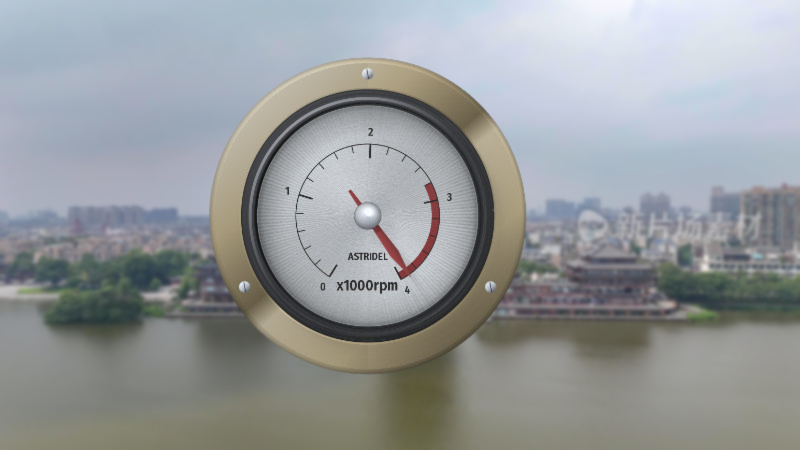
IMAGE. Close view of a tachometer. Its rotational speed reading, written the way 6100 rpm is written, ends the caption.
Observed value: 3900 rpm
